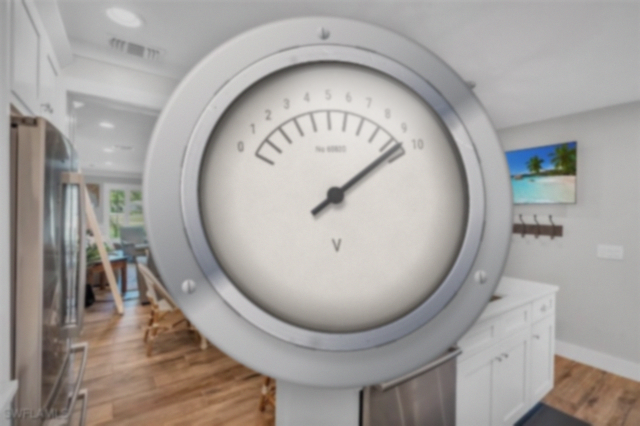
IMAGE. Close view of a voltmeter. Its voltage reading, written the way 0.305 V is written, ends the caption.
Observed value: 9.5 V
